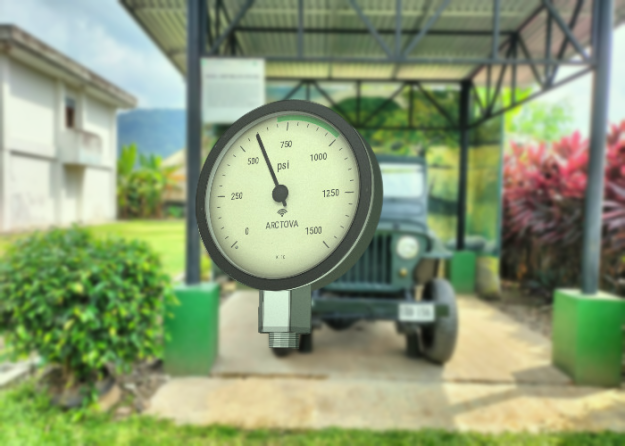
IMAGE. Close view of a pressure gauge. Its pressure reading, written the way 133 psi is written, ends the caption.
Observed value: 600 psi
